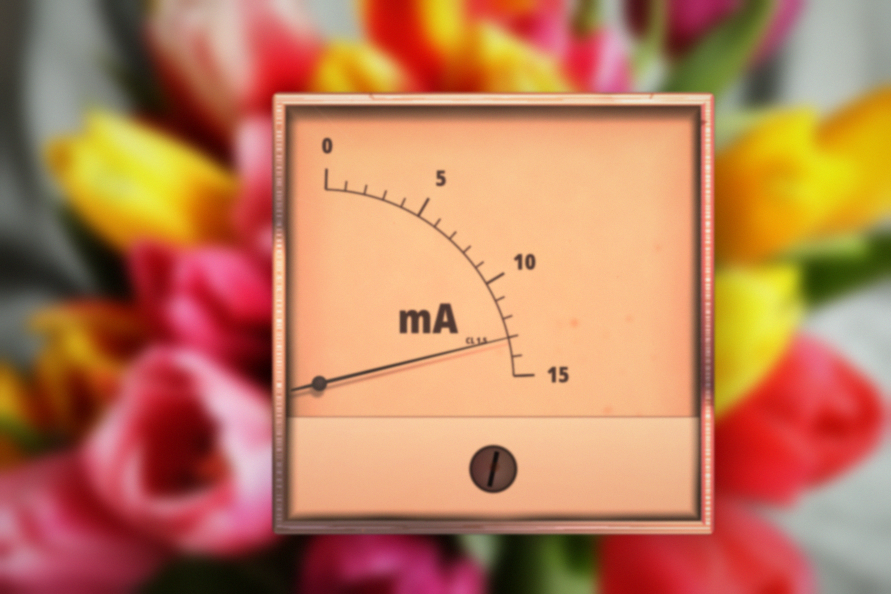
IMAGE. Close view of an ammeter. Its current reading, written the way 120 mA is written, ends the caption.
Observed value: 13 mA
